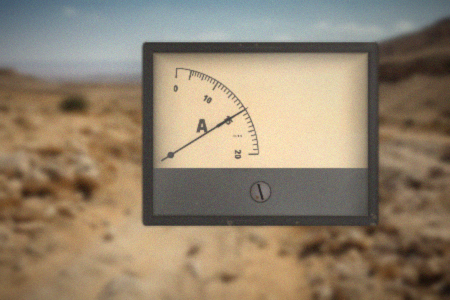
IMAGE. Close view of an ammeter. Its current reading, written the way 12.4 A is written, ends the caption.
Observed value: 15 A
